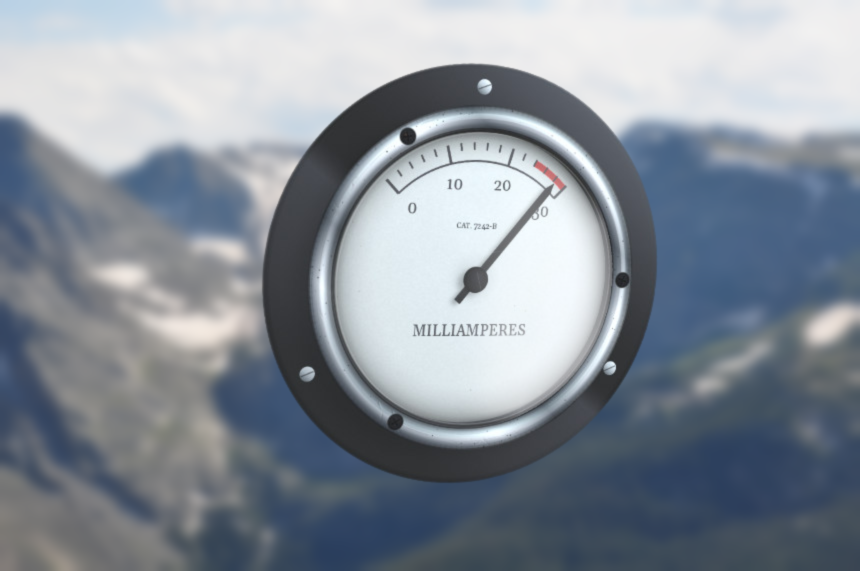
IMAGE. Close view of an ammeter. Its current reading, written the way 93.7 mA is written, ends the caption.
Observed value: 28 mA
